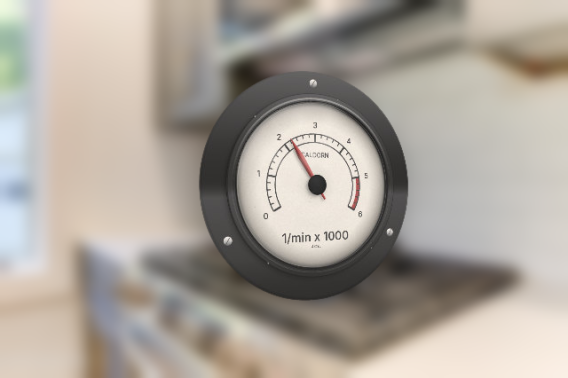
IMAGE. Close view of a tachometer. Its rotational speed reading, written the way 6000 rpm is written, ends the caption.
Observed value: 2200 rpm
